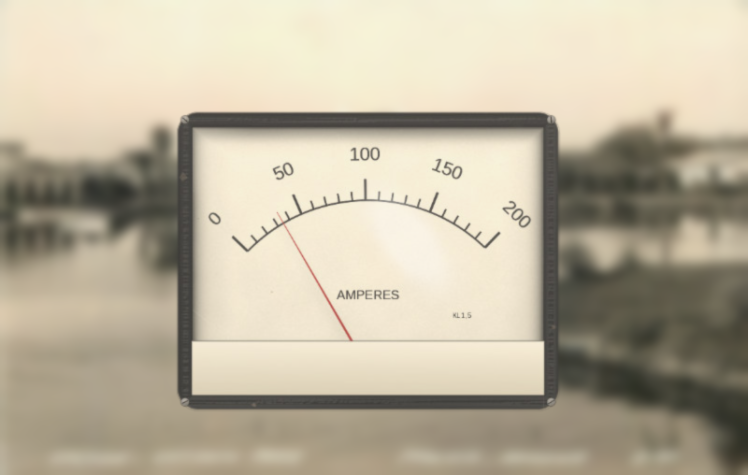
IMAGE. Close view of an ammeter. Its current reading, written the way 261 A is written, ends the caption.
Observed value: 35 A
